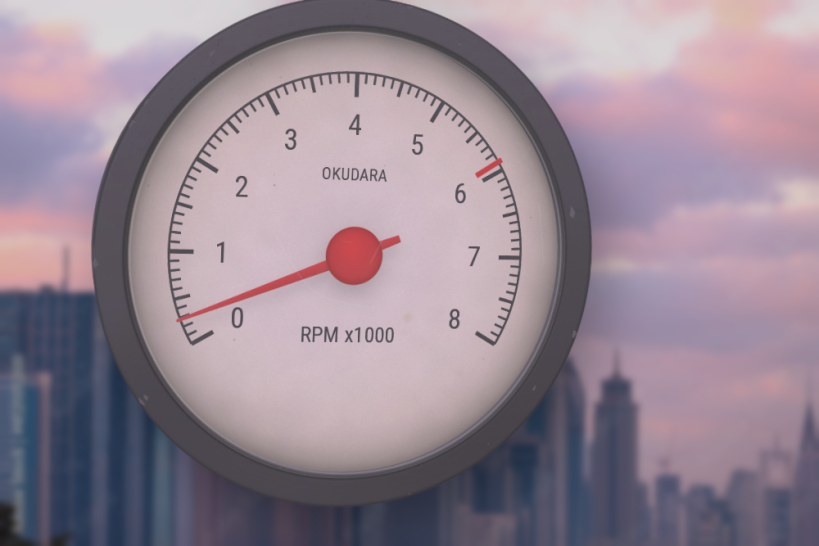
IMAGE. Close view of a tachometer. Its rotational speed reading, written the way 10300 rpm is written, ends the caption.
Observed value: 300 rpm
